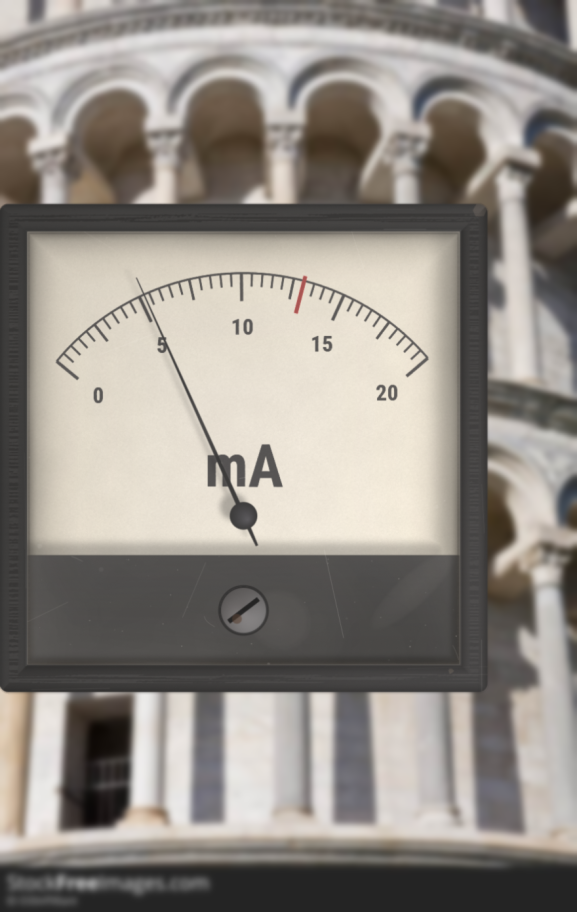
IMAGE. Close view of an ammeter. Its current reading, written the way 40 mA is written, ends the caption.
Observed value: 5.25 mA
